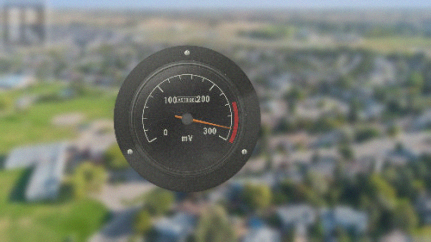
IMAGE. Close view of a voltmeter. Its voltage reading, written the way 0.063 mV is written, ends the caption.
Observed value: 280 mV
